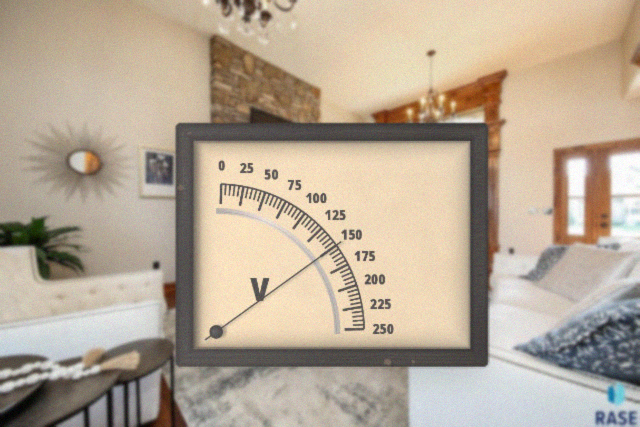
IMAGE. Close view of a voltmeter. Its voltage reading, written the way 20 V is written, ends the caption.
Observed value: 150 V
